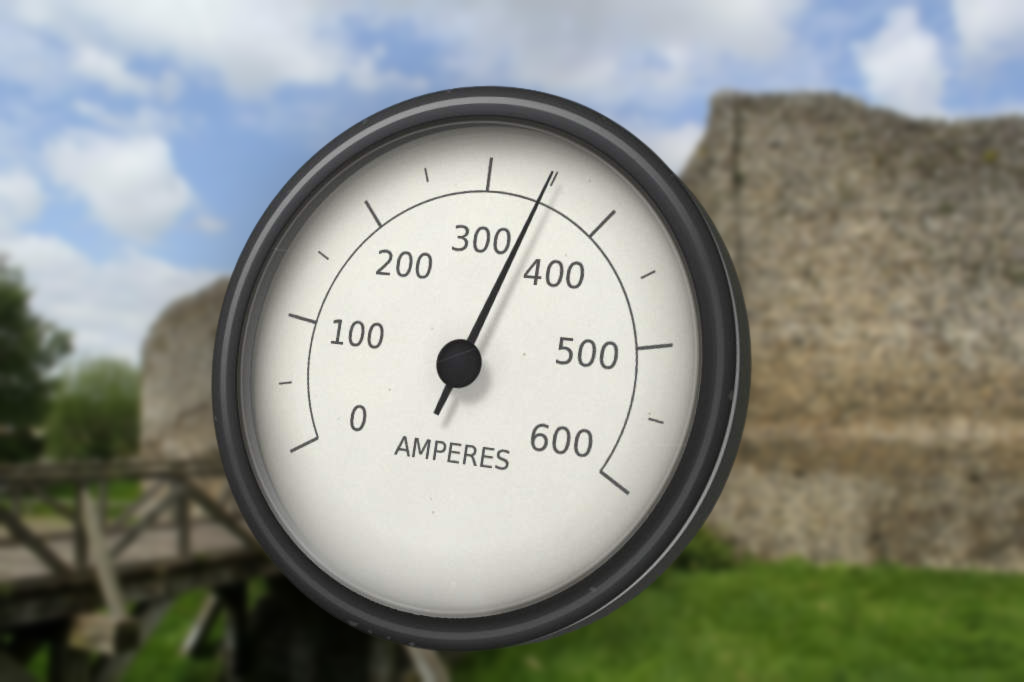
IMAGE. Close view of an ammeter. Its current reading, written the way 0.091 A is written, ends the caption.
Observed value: 350 A
